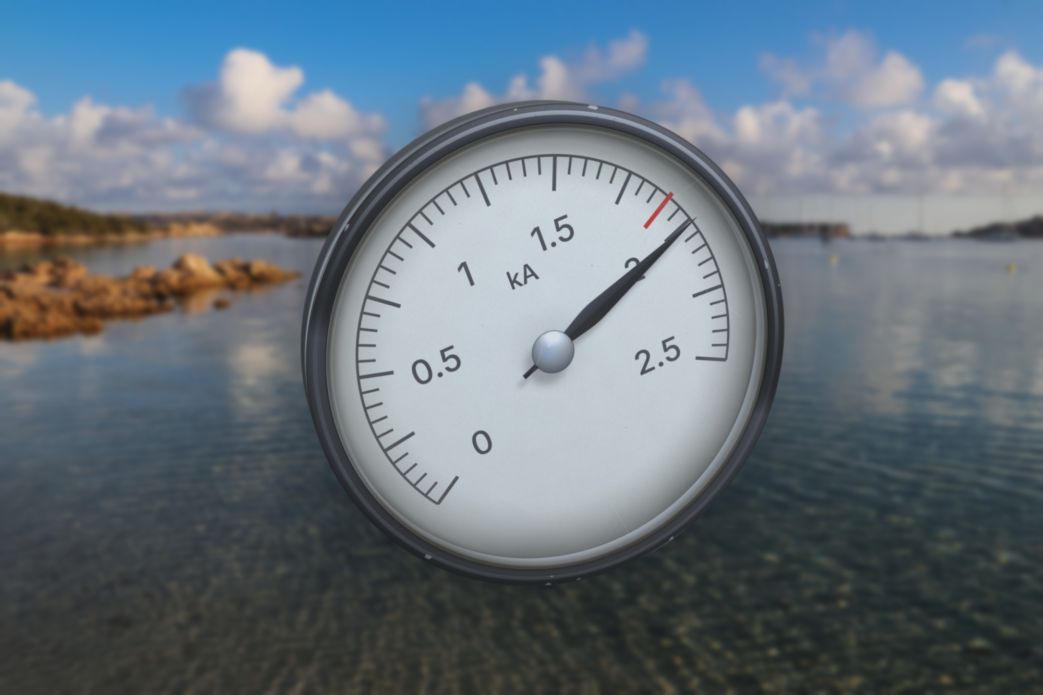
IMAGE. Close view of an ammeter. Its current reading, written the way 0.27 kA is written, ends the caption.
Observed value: 2 kA
